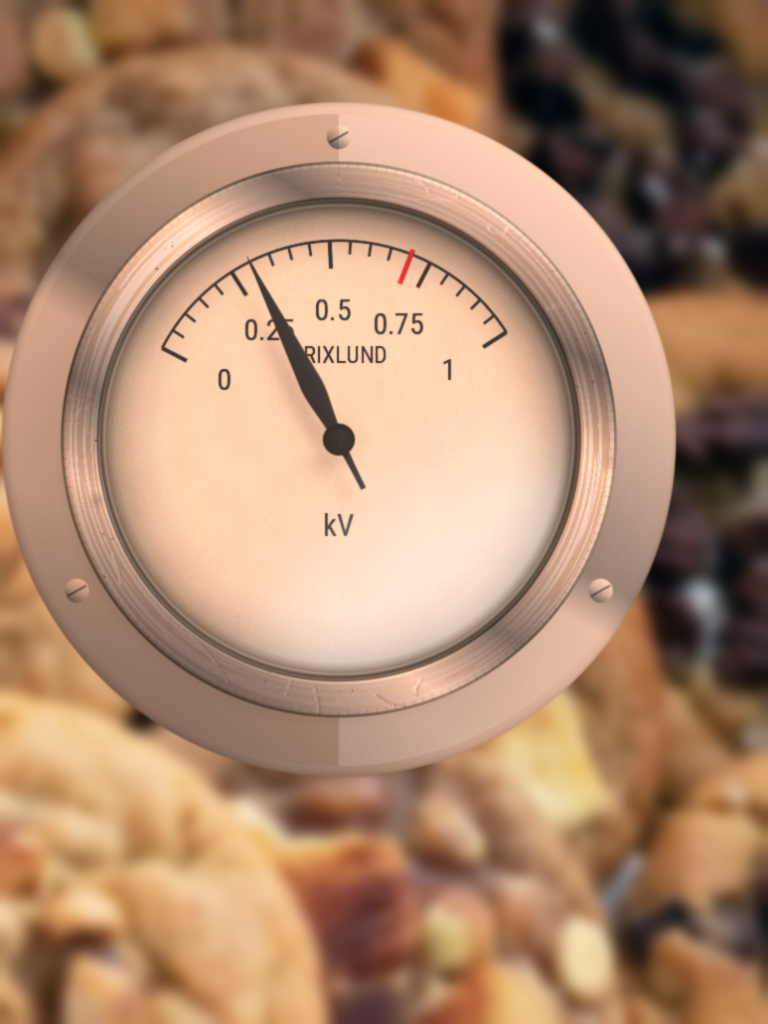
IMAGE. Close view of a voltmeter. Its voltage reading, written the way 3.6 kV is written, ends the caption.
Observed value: 0.3 kV
